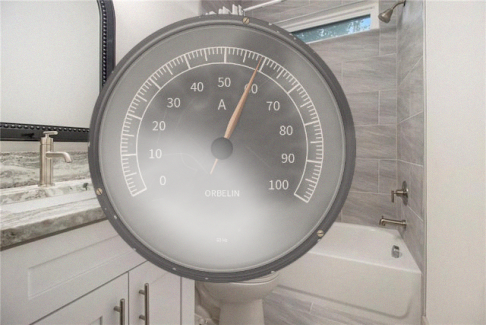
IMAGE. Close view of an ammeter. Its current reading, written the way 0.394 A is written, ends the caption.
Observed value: 59 A
